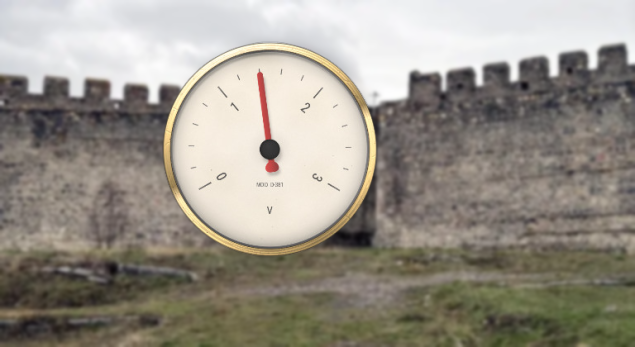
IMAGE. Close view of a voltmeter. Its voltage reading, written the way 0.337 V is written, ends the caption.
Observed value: 1.4 V
